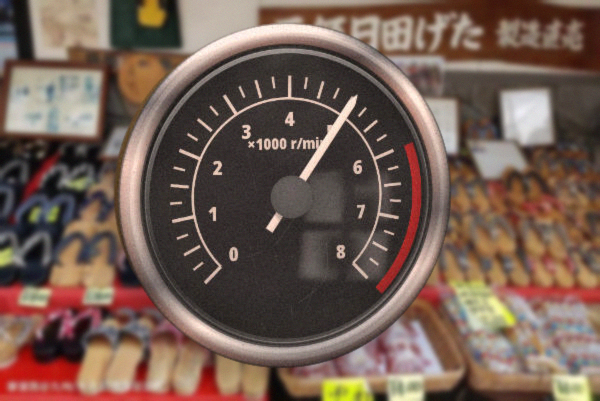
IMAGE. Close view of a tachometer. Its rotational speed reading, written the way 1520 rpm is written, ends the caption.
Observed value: 5000 rpm
